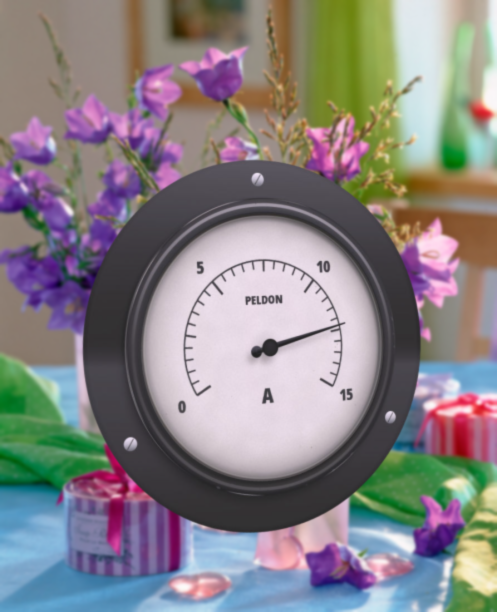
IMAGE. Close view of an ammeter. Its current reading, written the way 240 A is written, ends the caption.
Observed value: 12.25 A
